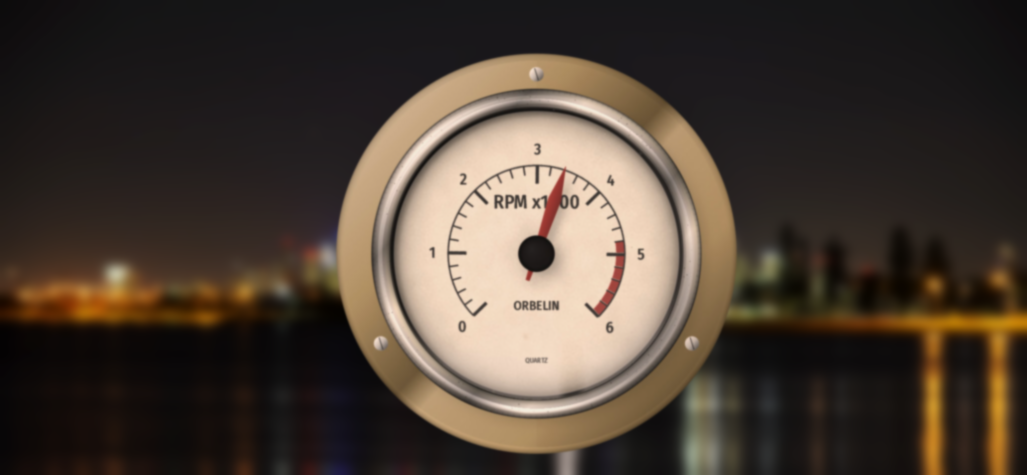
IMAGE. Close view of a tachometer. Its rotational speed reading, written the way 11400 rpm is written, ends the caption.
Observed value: 3400 rpm
